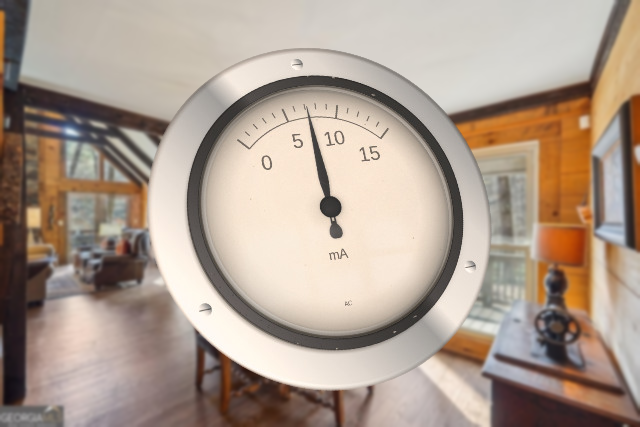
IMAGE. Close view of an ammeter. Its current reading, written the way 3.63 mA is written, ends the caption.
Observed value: 7 mA
